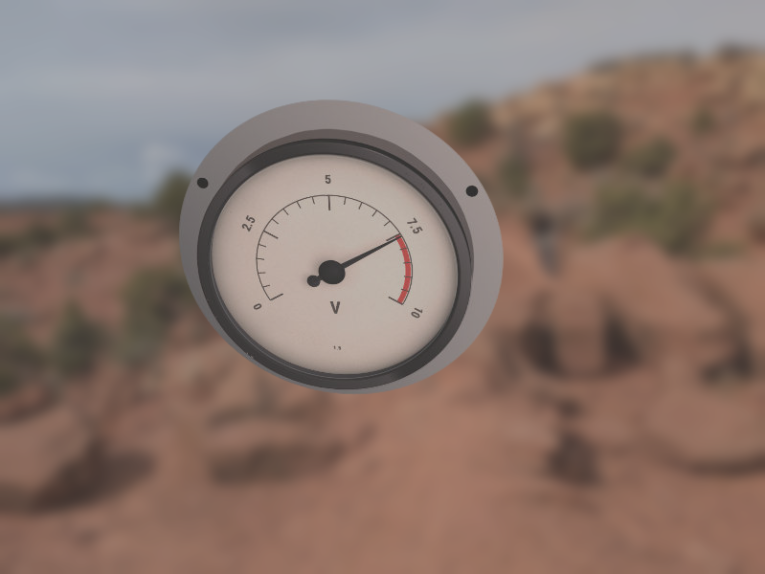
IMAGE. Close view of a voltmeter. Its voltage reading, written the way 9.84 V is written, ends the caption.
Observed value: 7.5 V
